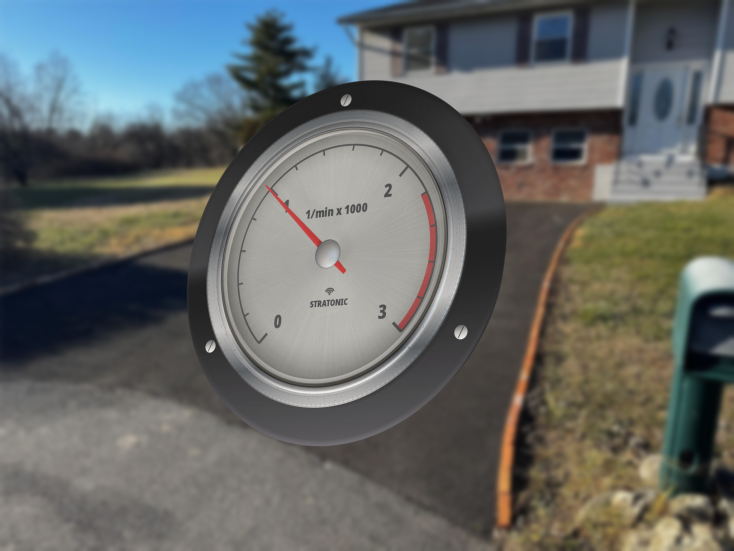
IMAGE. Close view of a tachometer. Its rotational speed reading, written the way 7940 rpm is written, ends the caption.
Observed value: 1000 rpm
